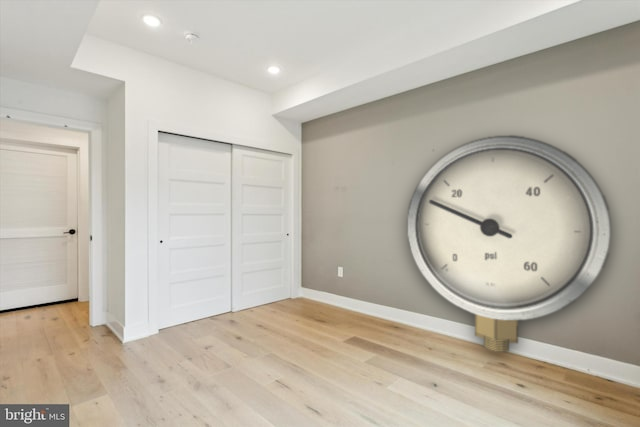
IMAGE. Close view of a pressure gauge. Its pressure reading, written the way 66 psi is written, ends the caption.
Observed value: 15 psi
